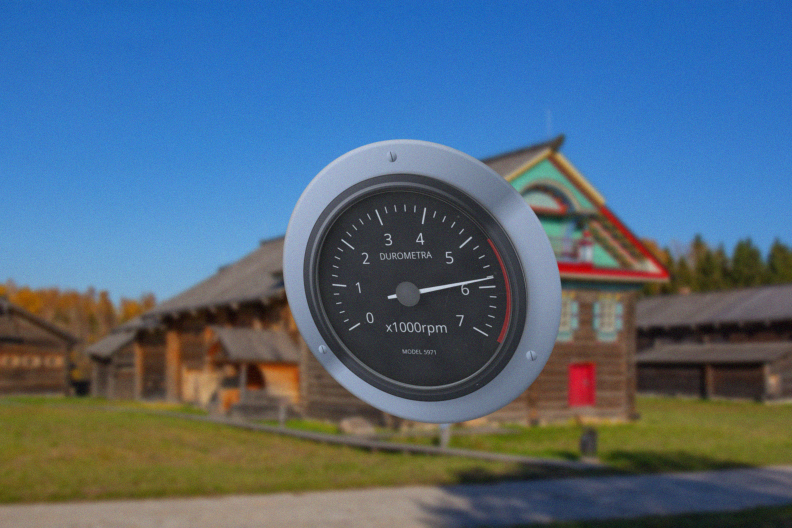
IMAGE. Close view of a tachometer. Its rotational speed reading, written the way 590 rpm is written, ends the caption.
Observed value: 5800 rpm
